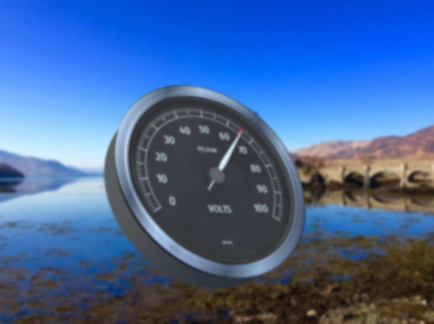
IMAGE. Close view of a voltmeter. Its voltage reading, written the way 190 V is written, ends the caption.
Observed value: 65 V
